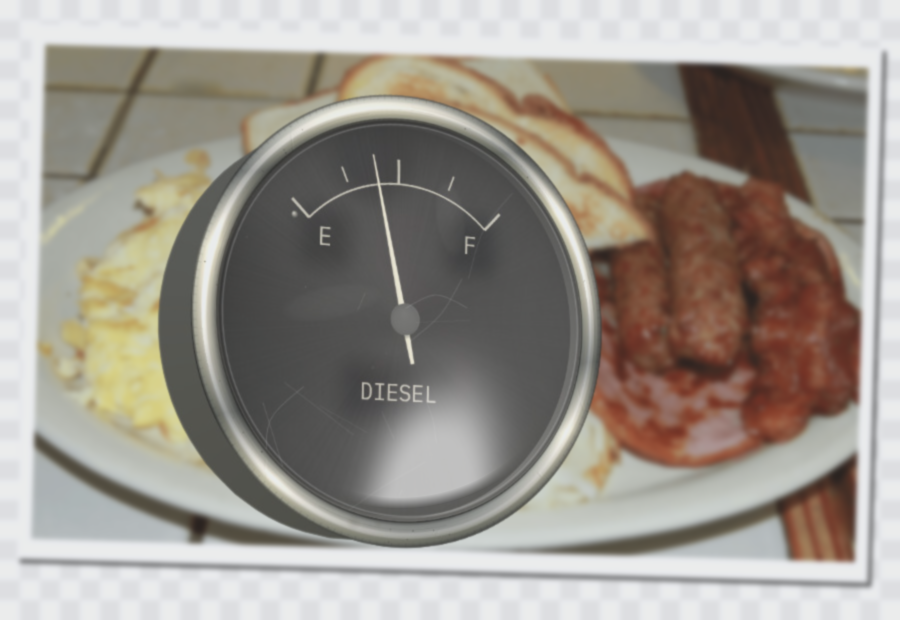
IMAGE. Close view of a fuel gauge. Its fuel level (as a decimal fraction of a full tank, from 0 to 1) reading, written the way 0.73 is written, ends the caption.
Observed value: 0.375
